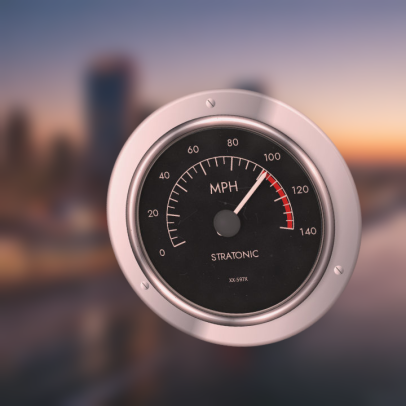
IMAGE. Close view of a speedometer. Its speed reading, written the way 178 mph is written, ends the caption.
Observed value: 102.5 mph
